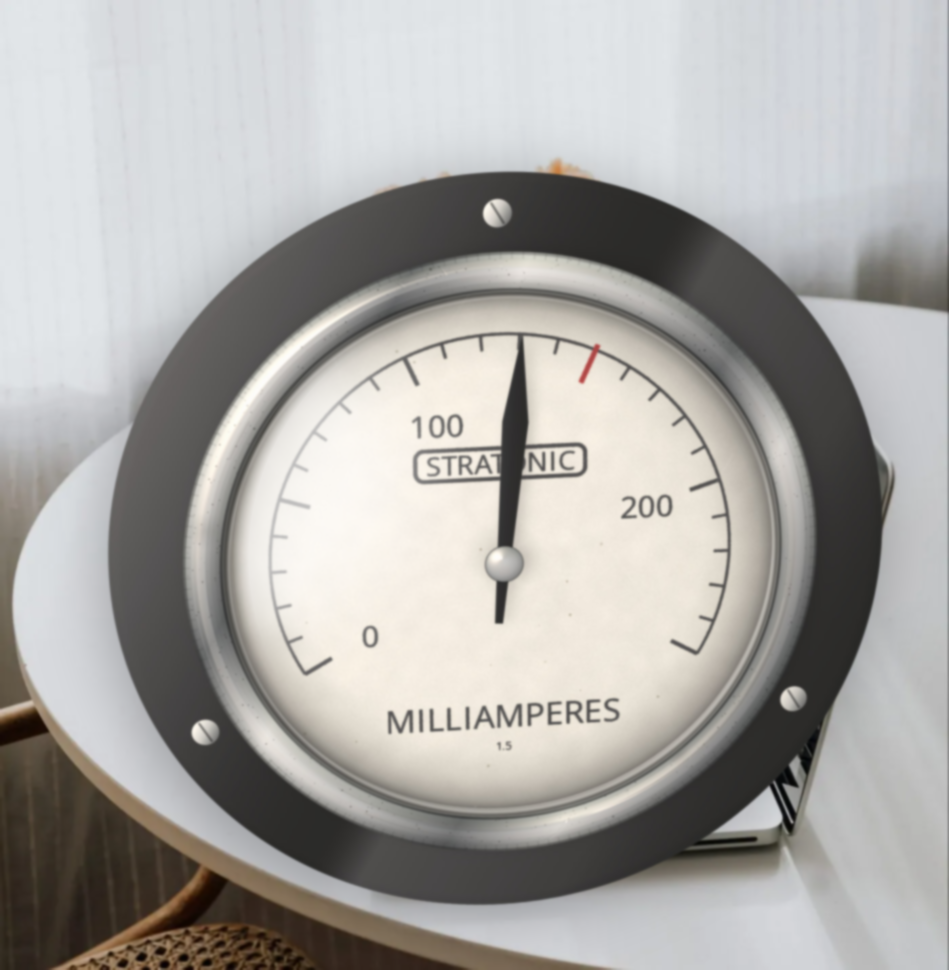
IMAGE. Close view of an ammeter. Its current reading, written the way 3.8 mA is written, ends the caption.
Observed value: 130 mA
